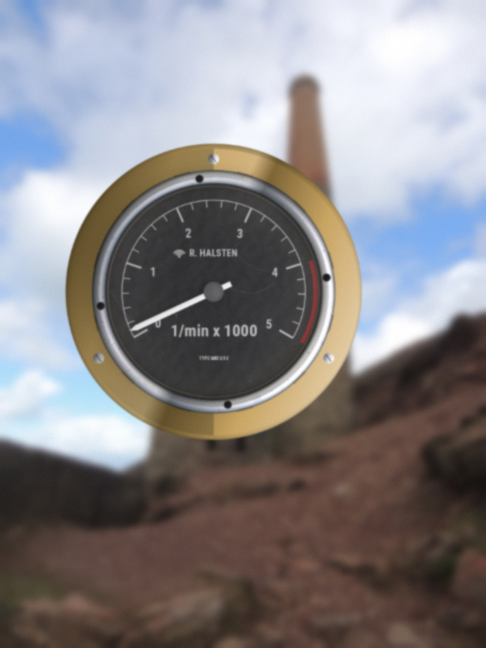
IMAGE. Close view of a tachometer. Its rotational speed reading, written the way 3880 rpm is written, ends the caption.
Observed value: 100 rpm
